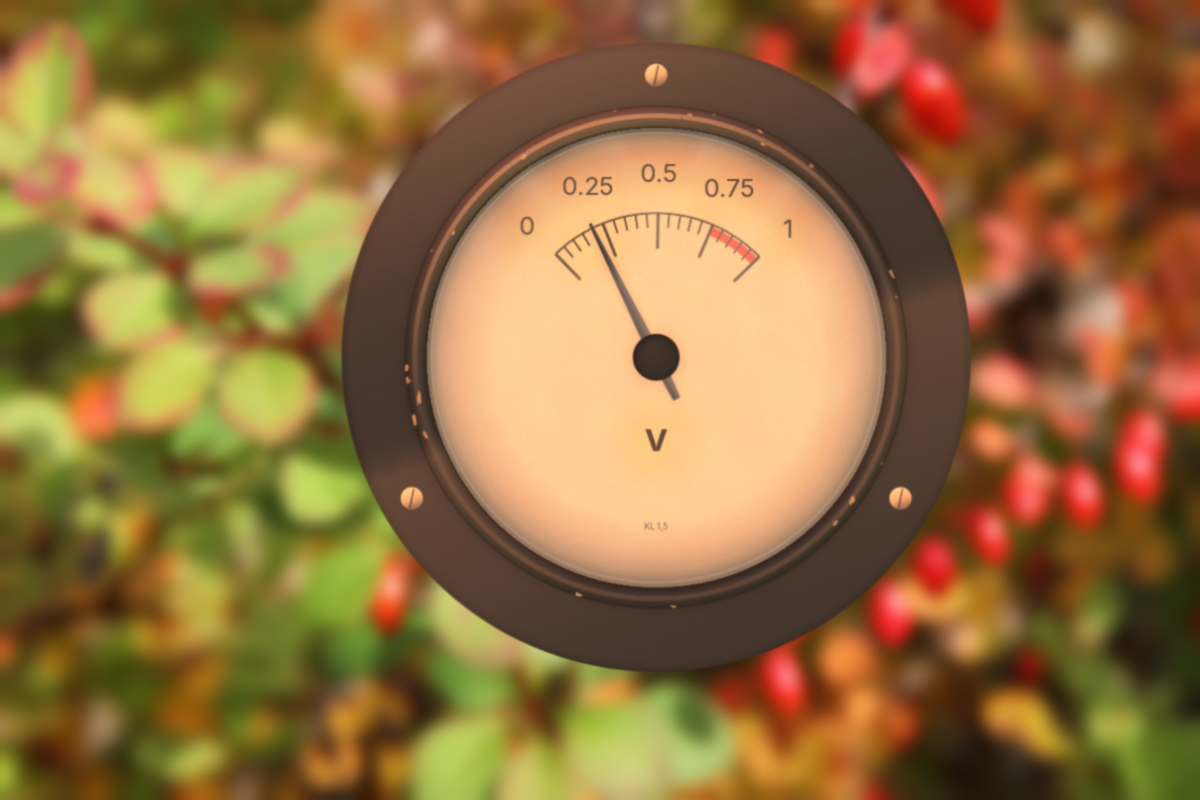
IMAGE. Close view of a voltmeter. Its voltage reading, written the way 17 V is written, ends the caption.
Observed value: 0.2 V
